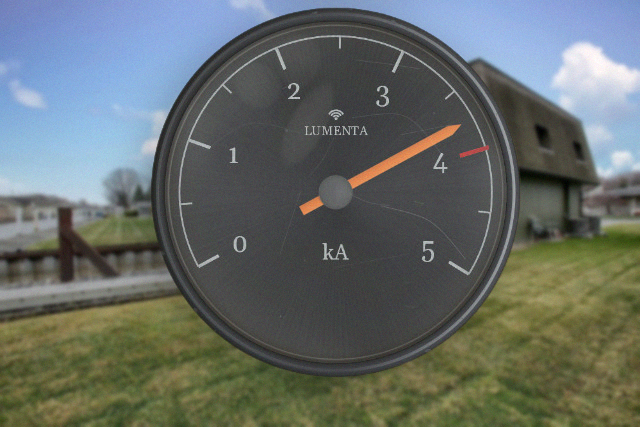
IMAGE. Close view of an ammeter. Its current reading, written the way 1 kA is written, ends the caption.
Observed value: 3.75 kA
